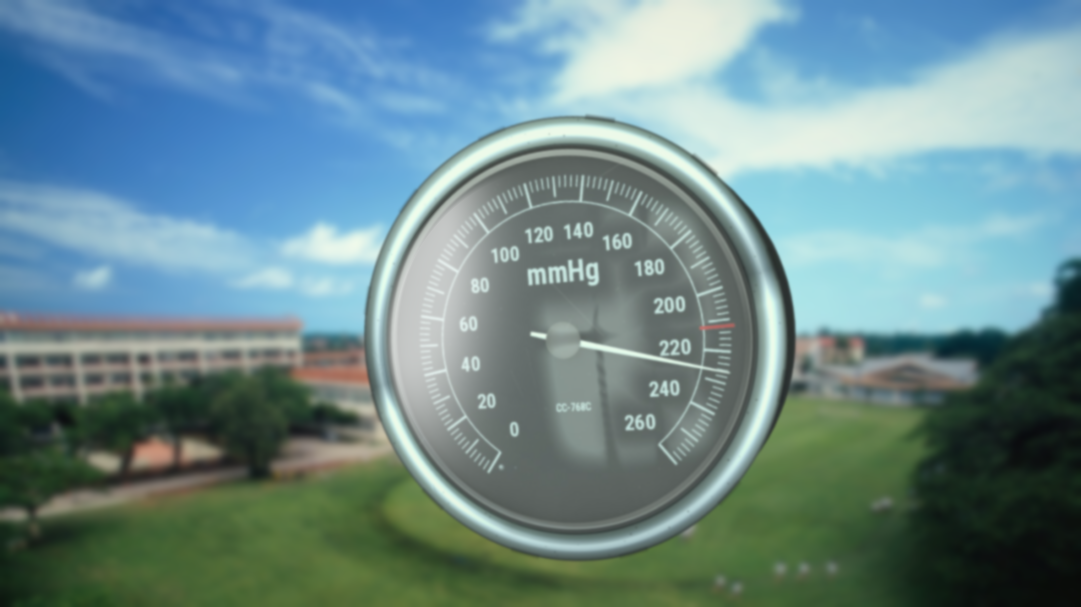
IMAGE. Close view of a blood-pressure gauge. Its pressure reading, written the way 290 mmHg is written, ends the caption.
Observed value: 226 mmHg
